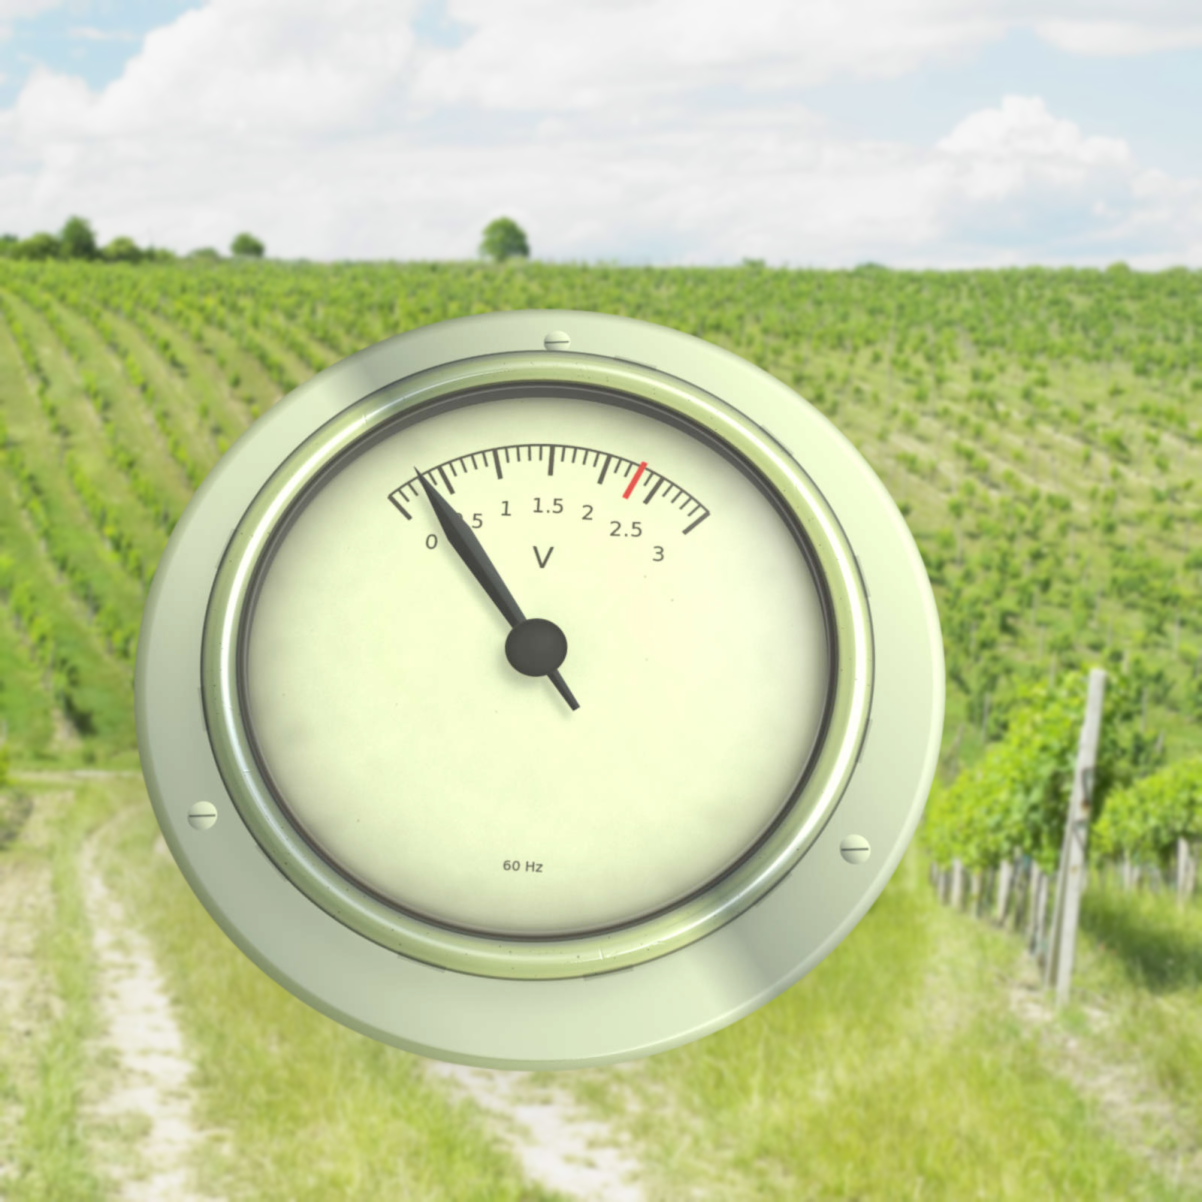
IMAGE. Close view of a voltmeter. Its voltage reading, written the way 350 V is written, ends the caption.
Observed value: 0.3 V
